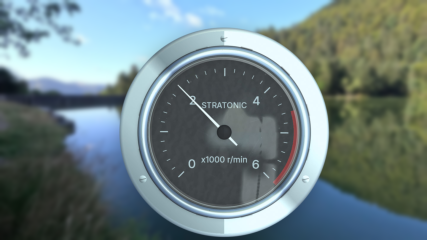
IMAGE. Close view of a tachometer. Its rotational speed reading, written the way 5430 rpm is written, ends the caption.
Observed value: 2000 rpm
